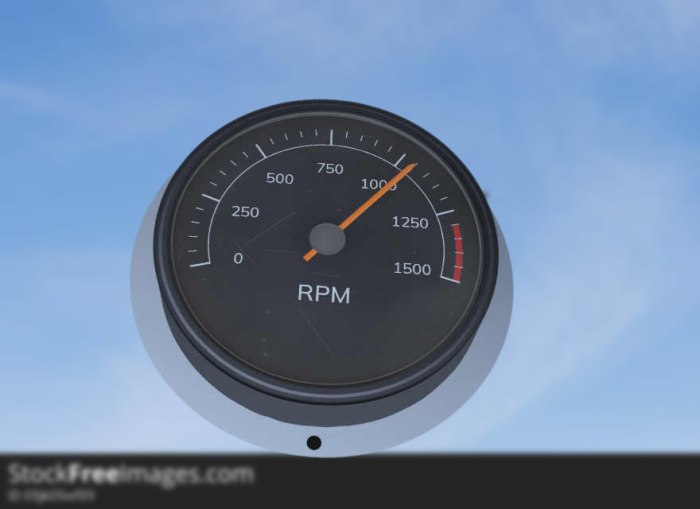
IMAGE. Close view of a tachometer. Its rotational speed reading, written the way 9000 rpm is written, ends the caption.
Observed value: 1050 rpm
